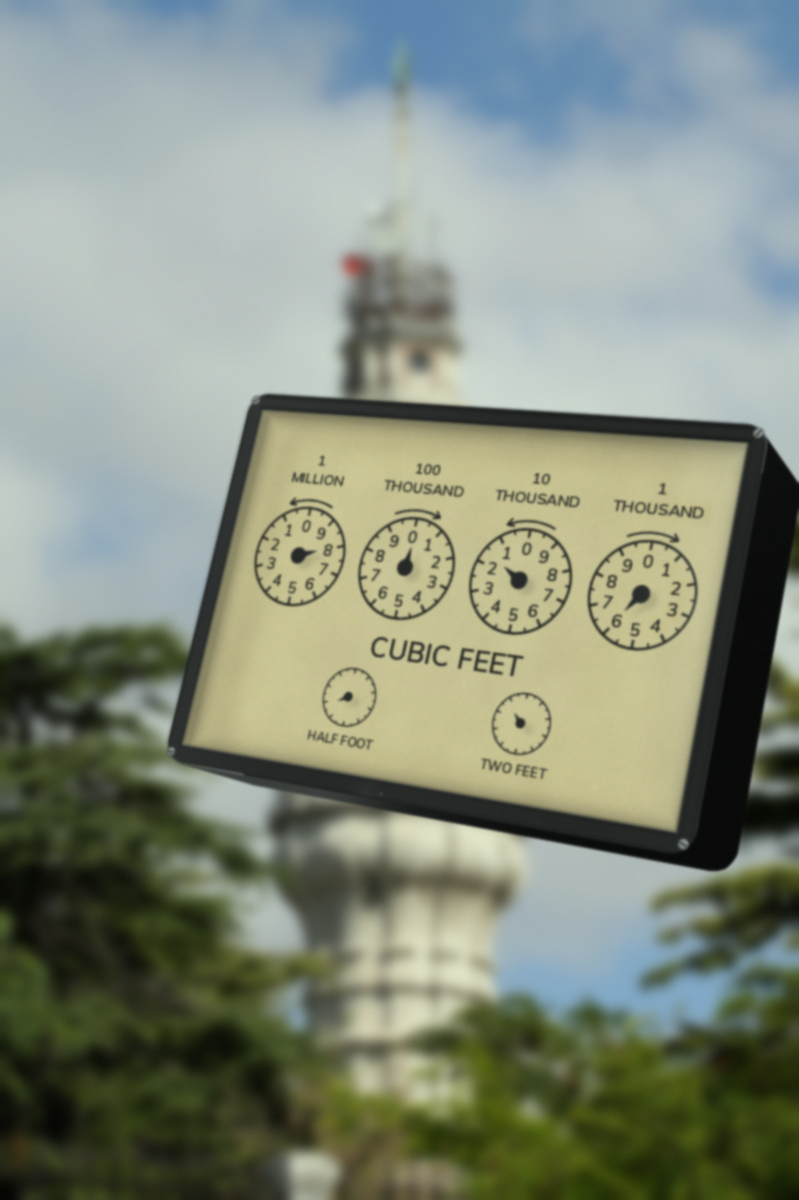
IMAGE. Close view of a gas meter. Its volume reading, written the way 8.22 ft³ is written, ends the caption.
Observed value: 801600 ft³
